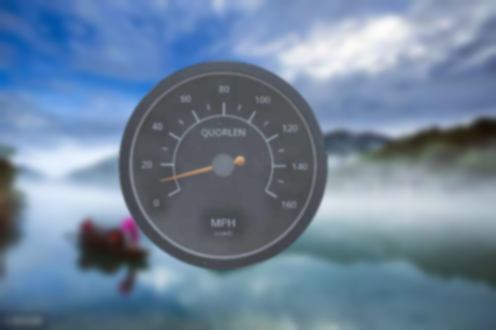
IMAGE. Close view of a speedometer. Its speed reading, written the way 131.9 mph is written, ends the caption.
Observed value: 10 mph
